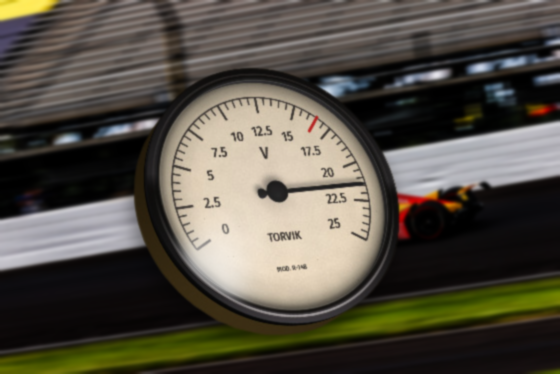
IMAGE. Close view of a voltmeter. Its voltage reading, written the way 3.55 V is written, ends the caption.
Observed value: 21.5 V
